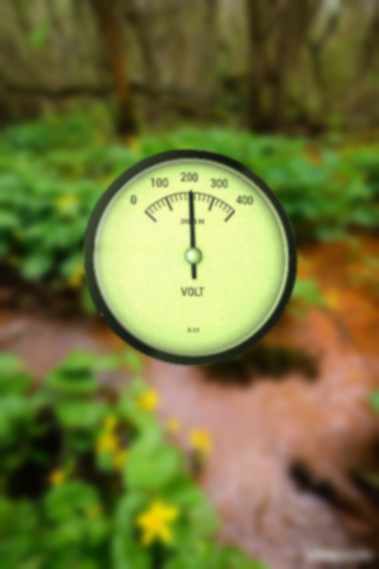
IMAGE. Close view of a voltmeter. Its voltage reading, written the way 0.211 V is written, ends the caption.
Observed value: 200 V
